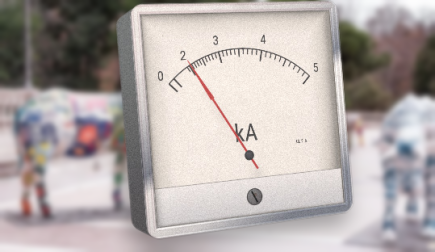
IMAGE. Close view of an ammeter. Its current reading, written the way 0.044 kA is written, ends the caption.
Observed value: 2 kA
